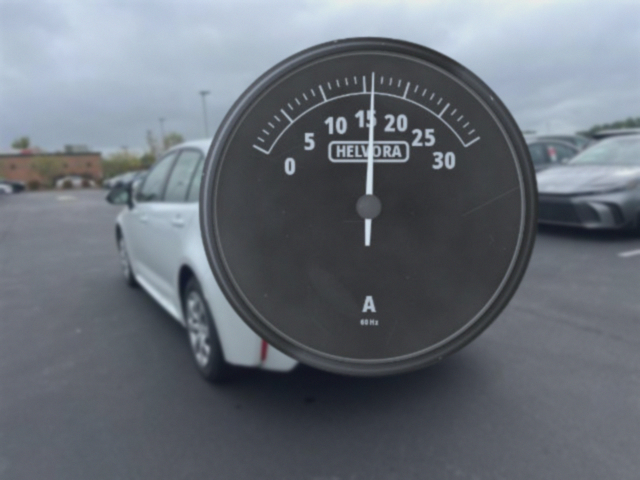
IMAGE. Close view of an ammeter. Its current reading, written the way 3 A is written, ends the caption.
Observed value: 16 A
